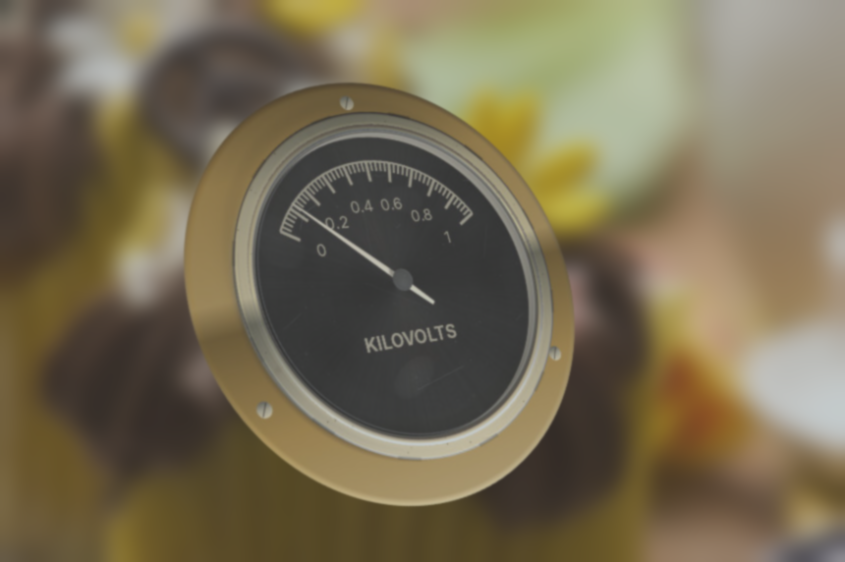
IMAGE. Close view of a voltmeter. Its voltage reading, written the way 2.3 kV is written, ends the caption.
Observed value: 0.1 kV
